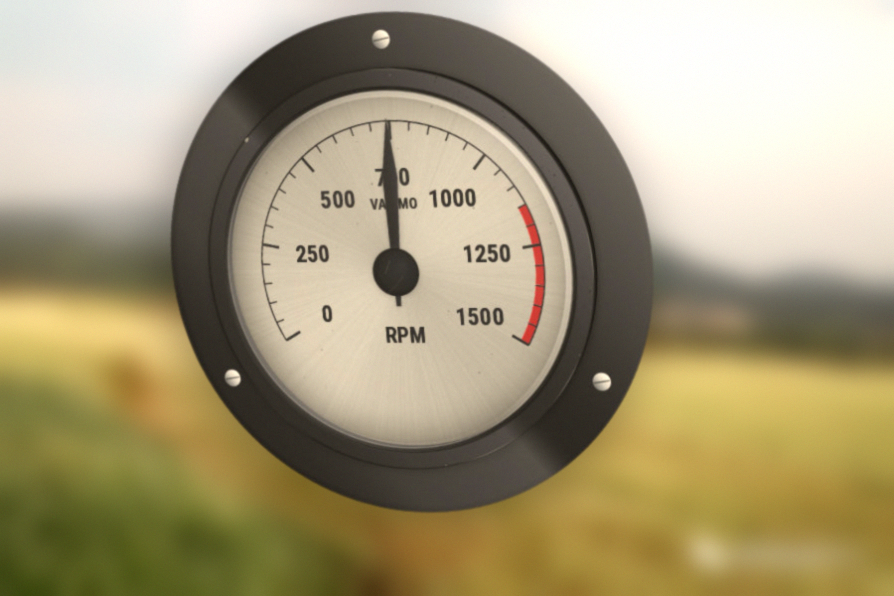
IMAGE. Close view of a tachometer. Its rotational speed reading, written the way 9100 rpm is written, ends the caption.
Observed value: 750 rpm
